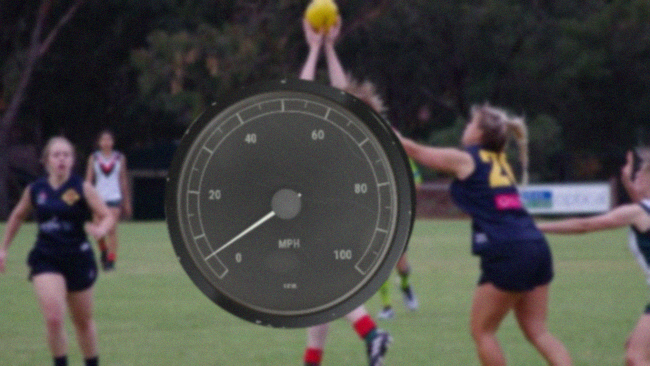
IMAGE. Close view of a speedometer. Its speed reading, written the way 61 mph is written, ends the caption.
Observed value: 5 mph
